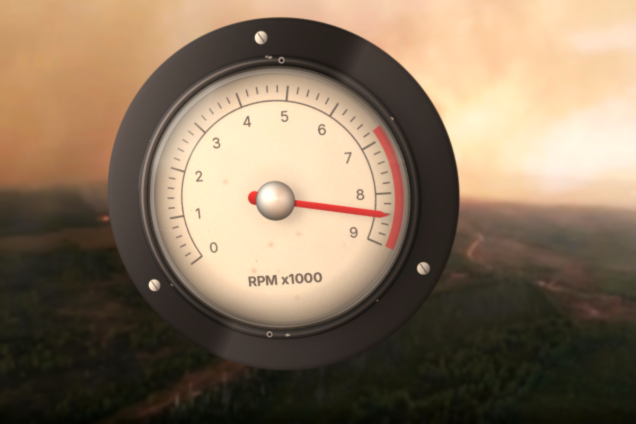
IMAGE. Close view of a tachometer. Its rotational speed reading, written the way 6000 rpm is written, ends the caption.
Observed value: 8400 rpm
